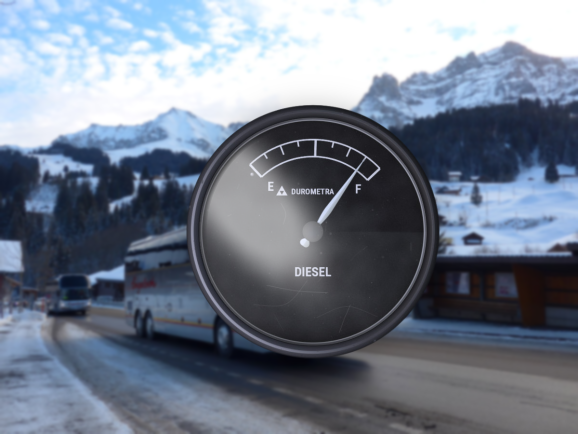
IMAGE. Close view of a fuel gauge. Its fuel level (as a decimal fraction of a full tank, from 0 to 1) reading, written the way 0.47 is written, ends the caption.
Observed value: 0.875
